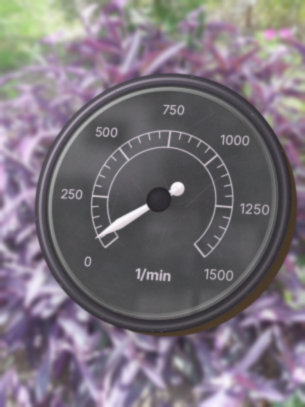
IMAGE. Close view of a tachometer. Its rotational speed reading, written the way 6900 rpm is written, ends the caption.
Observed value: 50 rpm
